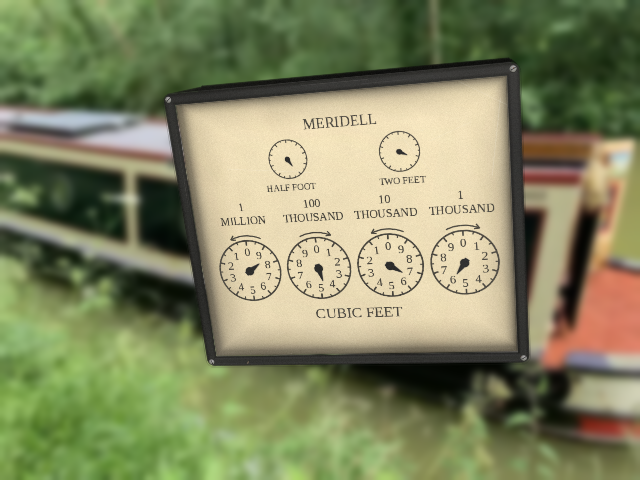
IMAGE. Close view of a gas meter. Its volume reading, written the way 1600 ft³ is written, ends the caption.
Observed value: 846600 ft³
